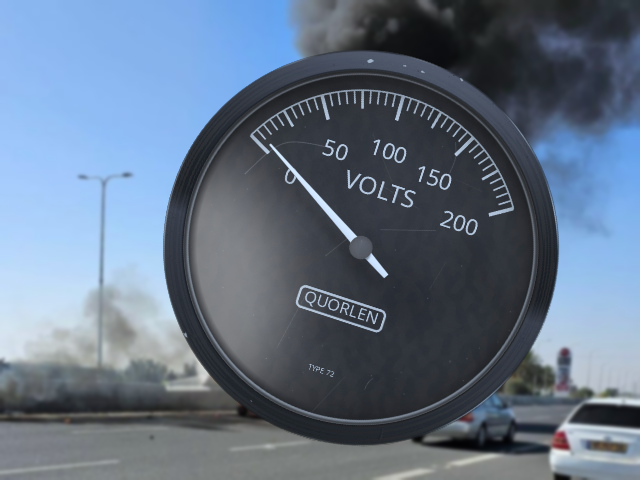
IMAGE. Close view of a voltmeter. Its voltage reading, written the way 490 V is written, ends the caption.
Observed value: 5 V
